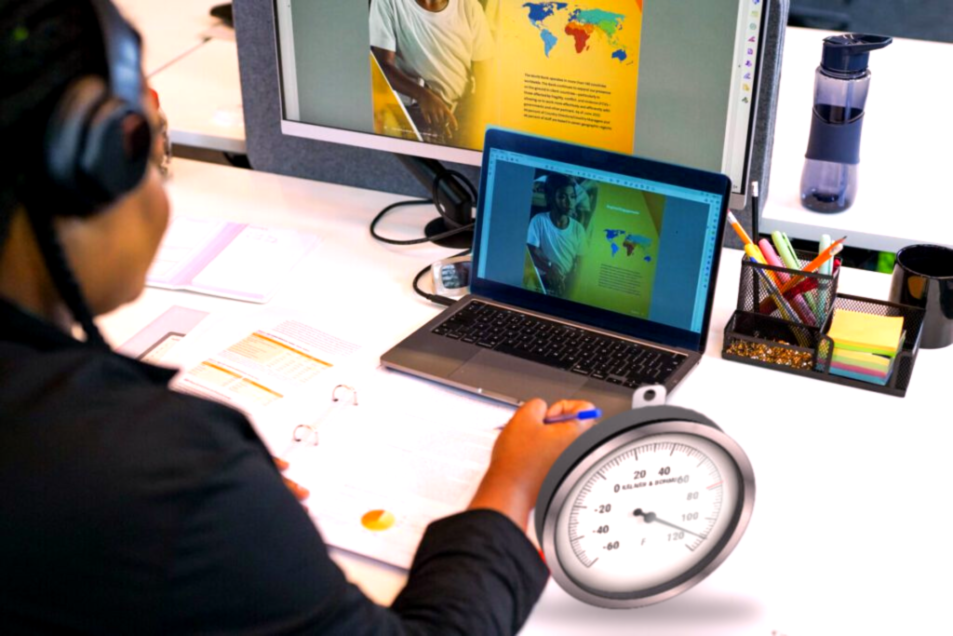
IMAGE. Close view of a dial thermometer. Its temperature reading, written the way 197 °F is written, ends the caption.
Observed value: 110 °F
